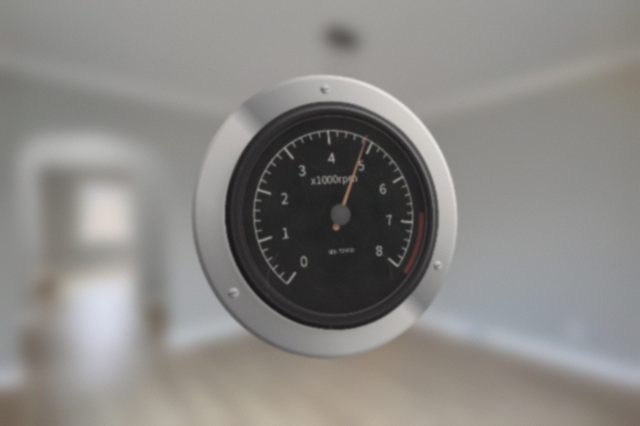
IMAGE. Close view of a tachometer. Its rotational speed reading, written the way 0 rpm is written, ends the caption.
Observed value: 4800 rpm
